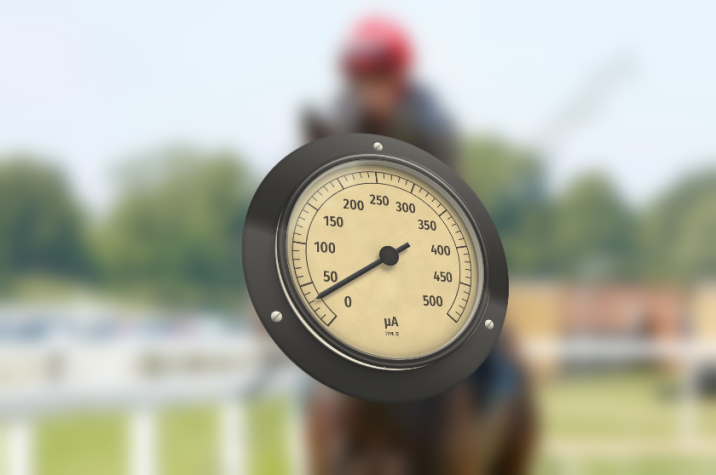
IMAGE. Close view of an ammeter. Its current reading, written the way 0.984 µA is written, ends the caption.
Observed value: 30 µA
